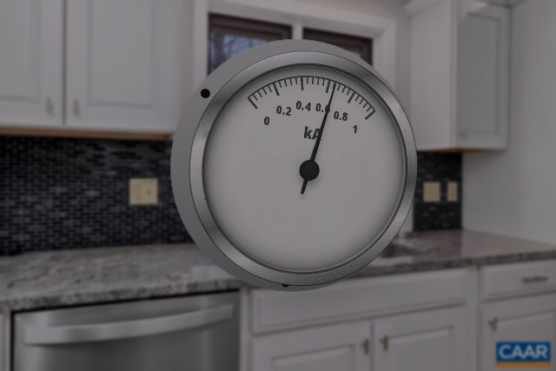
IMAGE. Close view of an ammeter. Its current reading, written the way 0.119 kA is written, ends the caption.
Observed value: 0.64 kA
